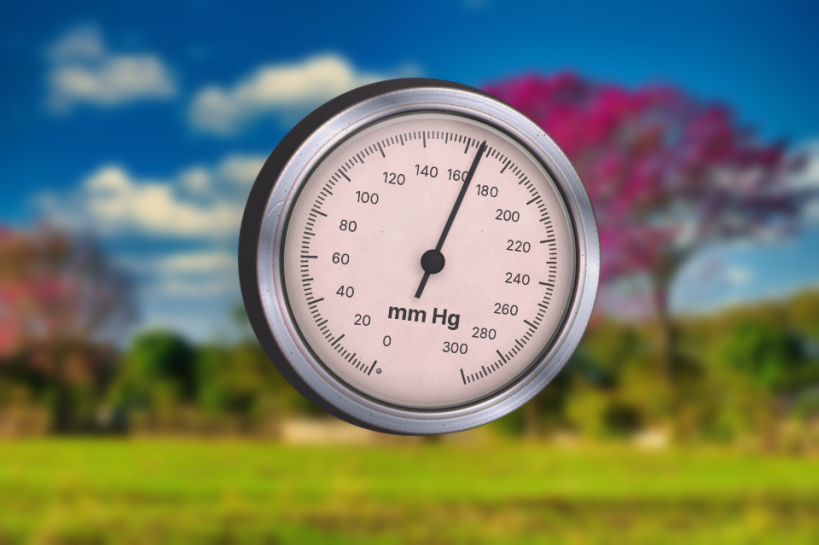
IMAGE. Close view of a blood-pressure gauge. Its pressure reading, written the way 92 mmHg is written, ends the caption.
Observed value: 166 mmHg
